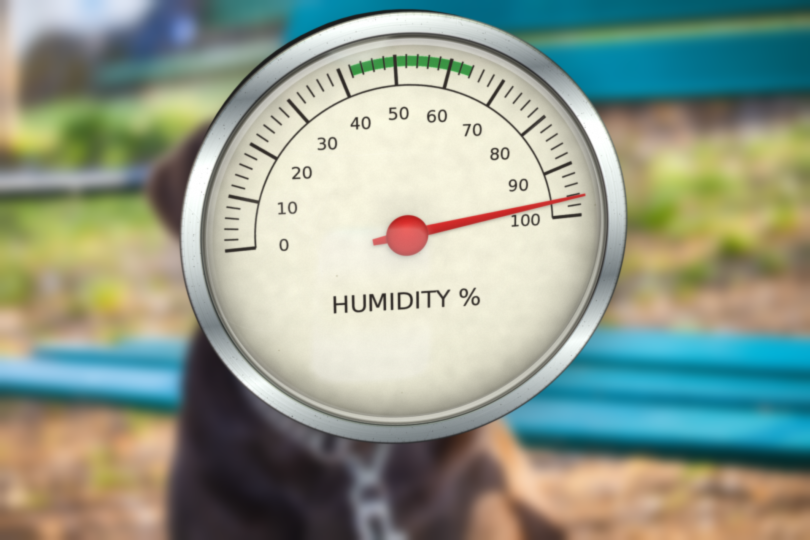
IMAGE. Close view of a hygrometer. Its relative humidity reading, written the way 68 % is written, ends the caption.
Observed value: 96 %
